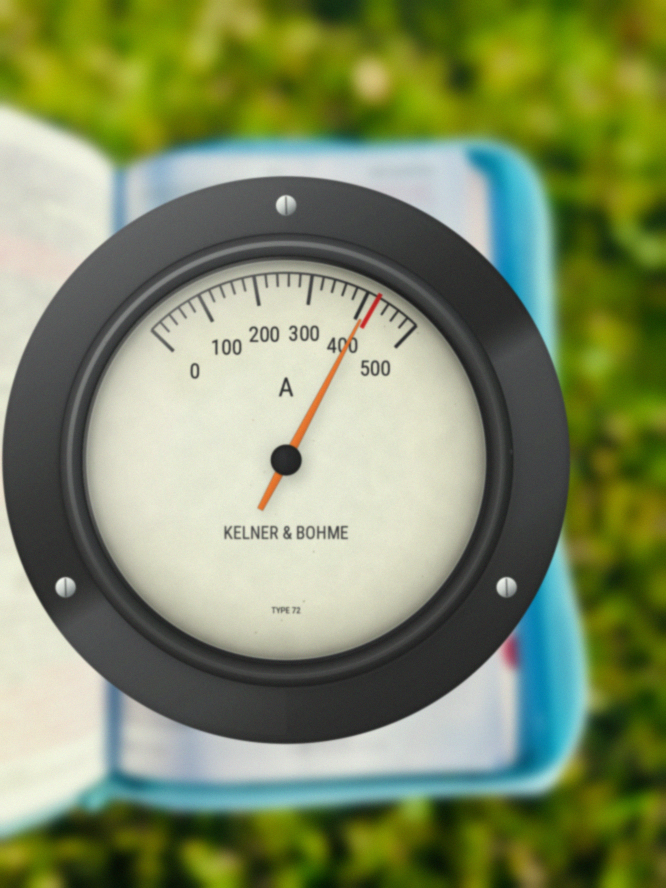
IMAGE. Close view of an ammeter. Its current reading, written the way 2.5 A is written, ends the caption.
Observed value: 410 A
